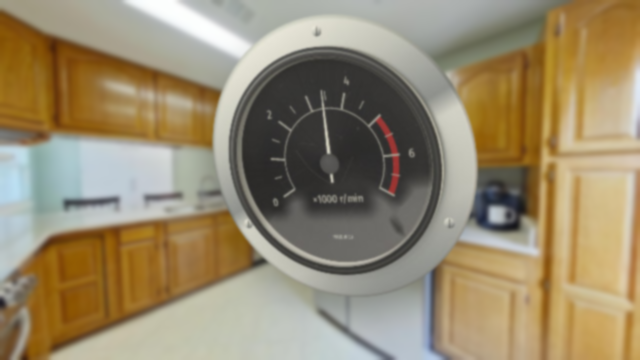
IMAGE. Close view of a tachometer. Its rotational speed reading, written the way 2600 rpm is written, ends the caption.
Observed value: 3500 rpm
